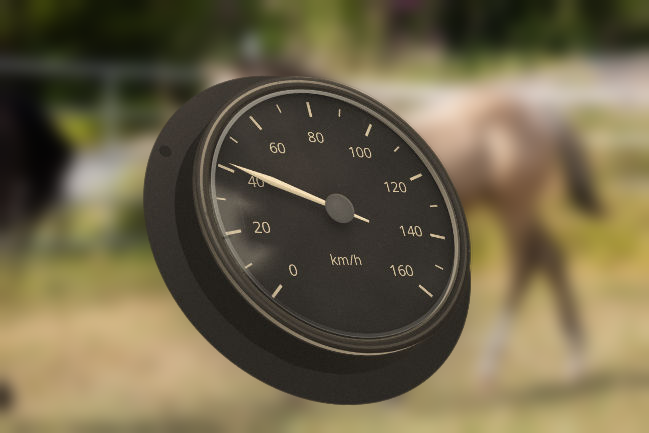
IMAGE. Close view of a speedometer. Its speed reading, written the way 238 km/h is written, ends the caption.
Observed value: 40 km/h
